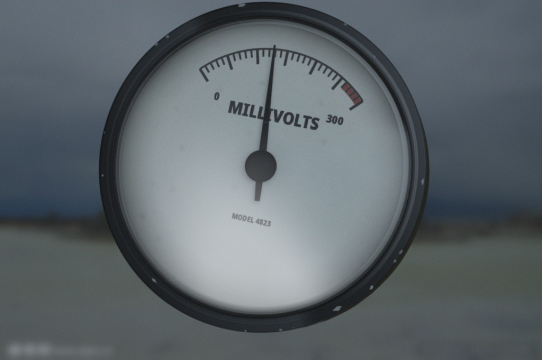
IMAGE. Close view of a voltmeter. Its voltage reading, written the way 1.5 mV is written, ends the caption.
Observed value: 130 mV
